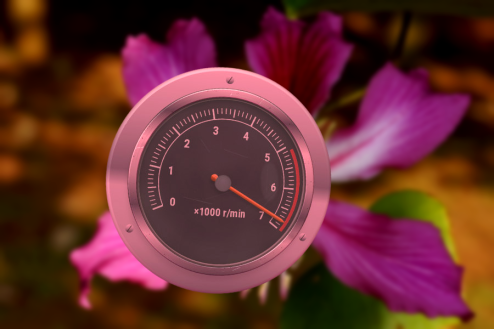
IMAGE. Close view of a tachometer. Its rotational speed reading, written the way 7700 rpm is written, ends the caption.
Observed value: 6800 rpm
